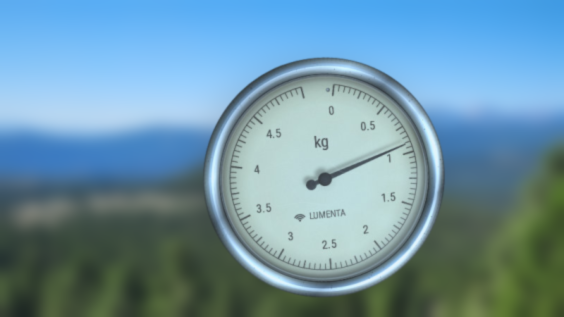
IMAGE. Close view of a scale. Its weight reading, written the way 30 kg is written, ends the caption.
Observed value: 0.9 kg
